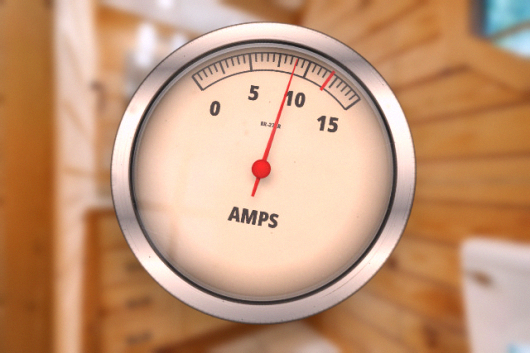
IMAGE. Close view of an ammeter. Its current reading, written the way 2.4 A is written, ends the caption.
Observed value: 9 A
